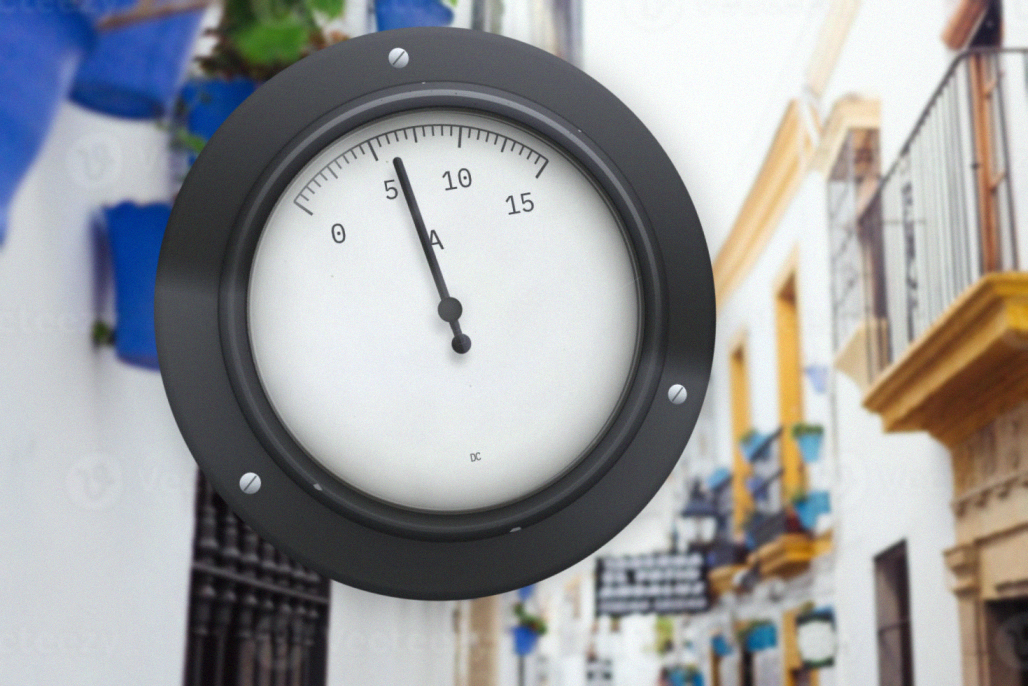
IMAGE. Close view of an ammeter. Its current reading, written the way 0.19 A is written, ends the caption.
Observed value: 6 A
